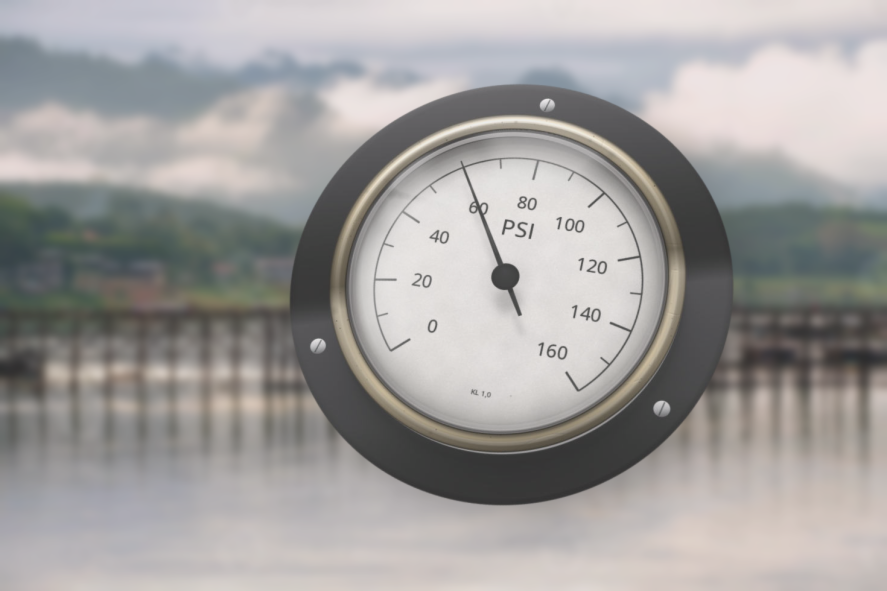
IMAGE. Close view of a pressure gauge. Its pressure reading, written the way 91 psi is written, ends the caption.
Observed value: 60 psi
